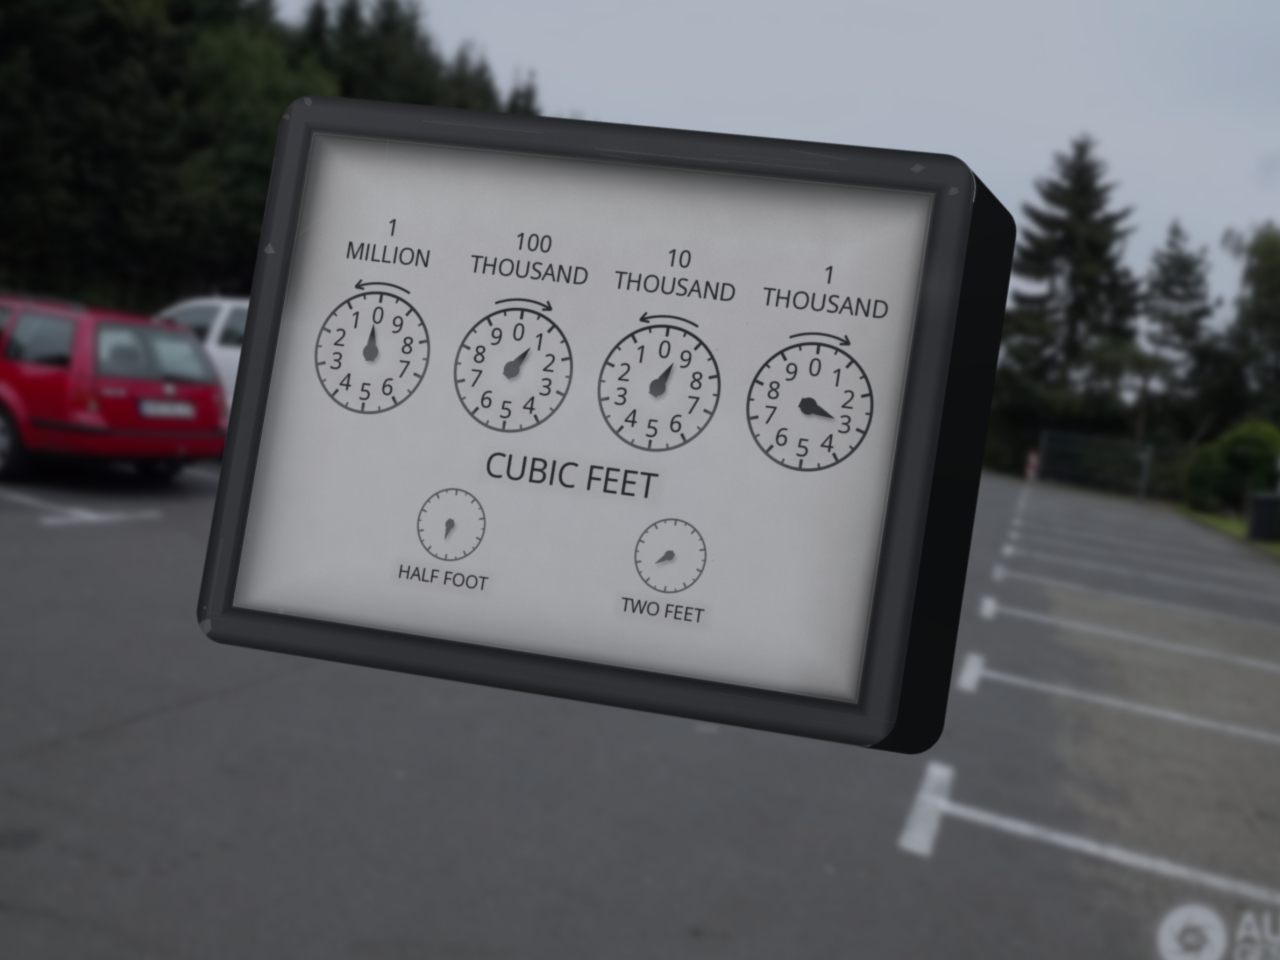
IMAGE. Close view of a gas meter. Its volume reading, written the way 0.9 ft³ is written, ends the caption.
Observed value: 9300 ft³
